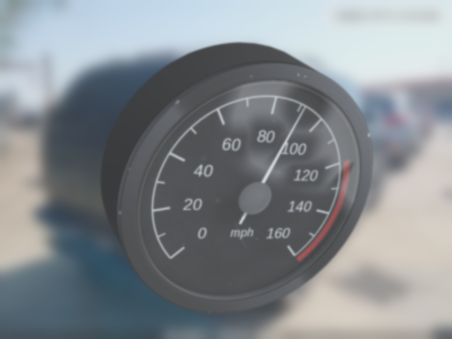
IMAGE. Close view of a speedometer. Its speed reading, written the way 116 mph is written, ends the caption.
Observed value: 90 mph
